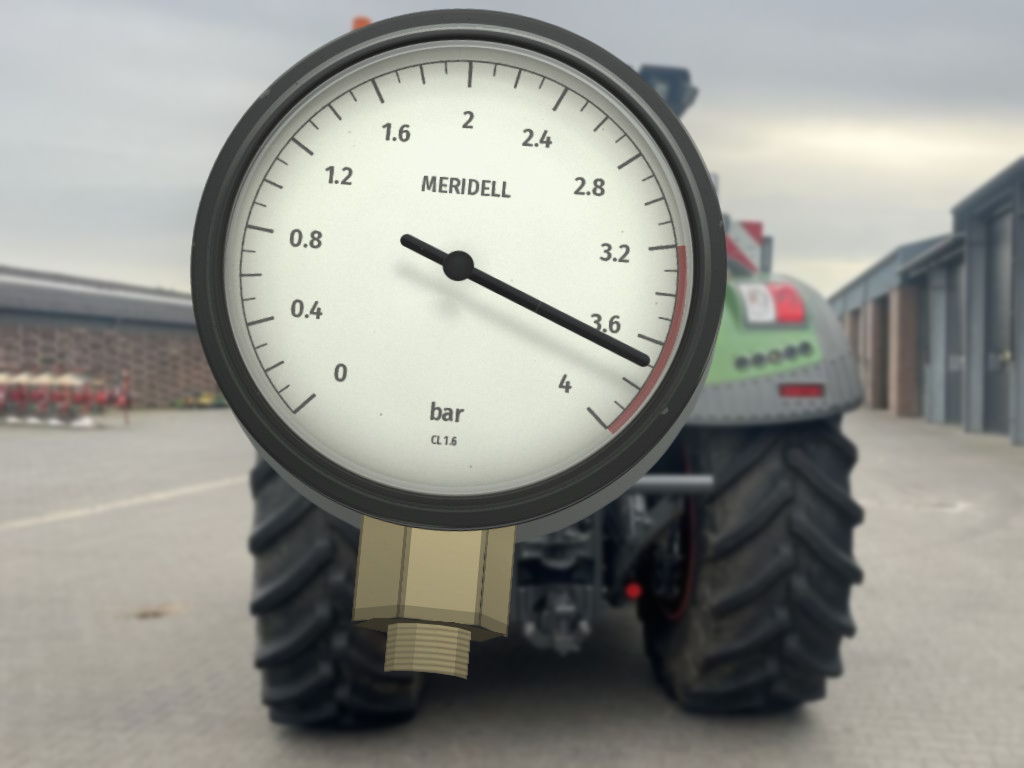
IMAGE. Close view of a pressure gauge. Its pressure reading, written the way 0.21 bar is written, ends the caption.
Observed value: 3.7 bar
